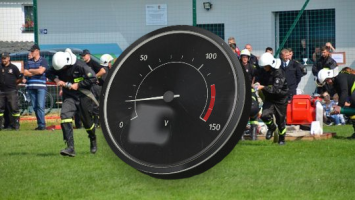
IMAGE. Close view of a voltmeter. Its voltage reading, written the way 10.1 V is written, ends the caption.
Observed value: 15 V
